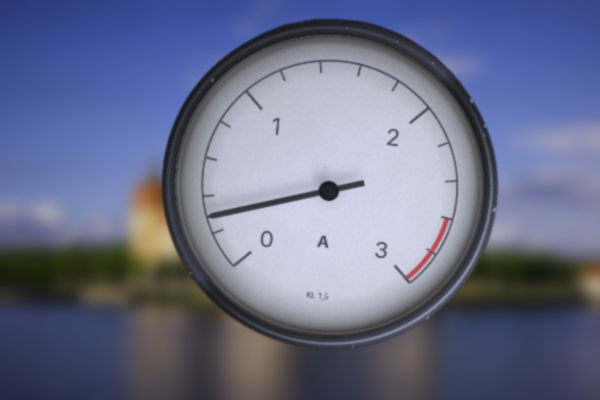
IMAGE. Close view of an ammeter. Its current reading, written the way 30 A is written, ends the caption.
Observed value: 0.3 A
